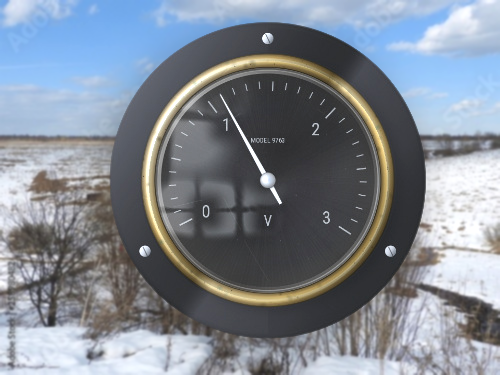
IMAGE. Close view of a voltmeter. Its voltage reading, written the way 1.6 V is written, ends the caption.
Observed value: 1.1 V
